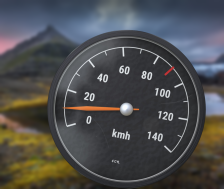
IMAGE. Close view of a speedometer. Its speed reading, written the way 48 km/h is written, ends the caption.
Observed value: 10 km/h
